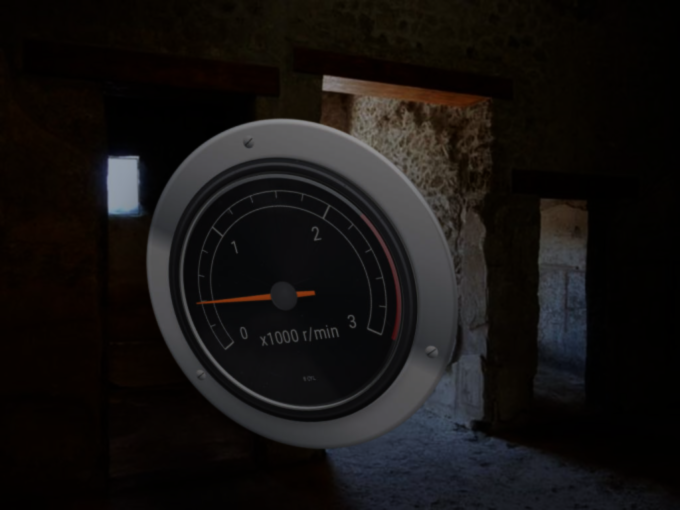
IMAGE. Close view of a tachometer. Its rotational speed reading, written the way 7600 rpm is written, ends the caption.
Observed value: 400 rpm
